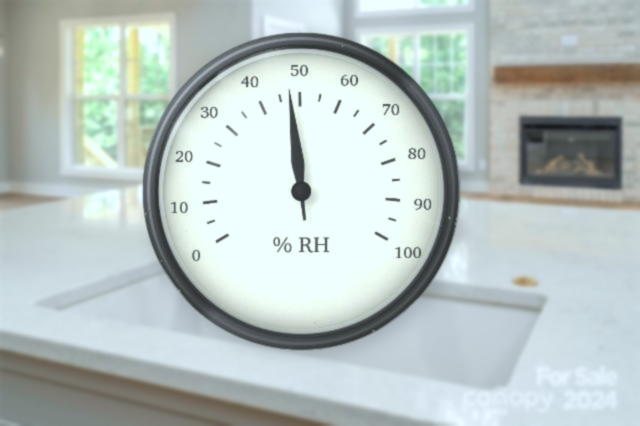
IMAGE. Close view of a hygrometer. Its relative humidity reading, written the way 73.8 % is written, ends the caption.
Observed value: 47.5 %
